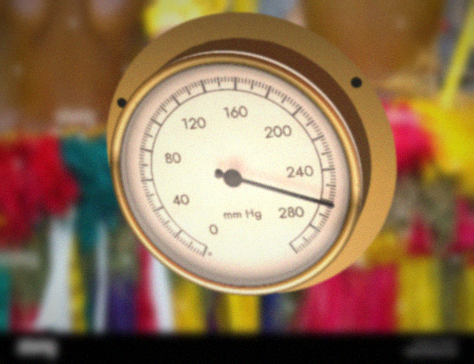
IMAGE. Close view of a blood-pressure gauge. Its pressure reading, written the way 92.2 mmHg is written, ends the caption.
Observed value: 260 mmHg
